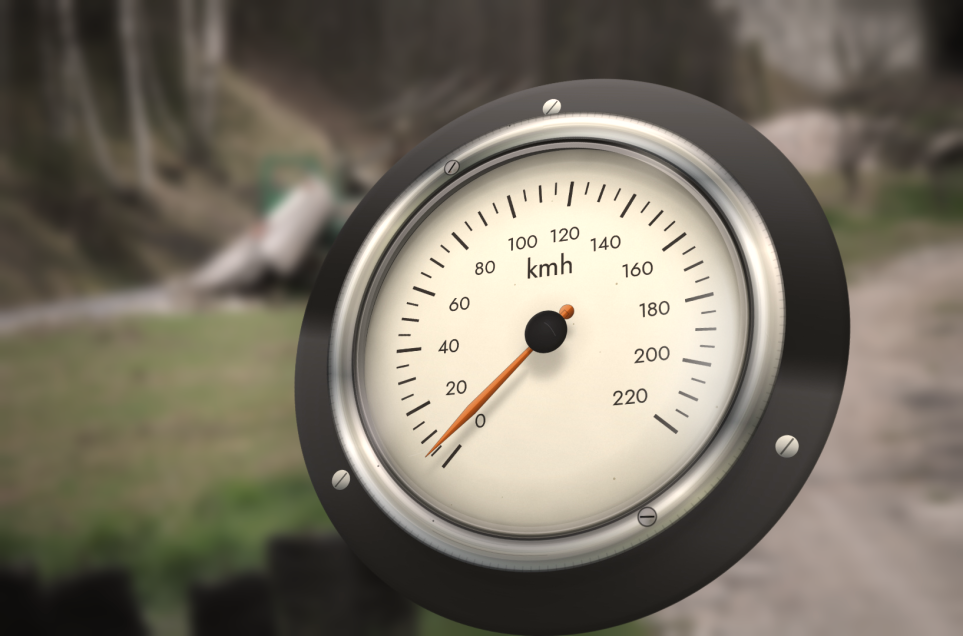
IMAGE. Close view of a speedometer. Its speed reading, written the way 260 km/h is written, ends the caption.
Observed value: 5 km/h
